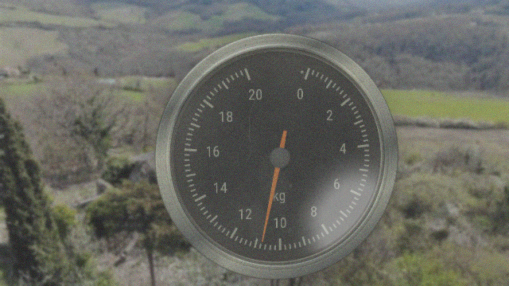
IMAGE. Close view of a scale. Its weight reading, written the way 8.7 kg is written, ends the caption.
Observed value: 10.8 kg
